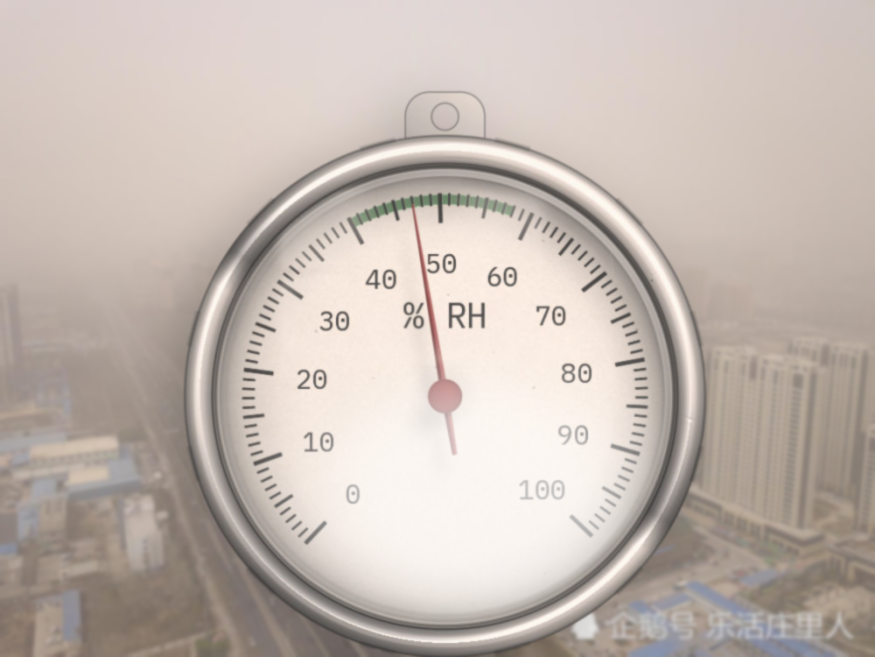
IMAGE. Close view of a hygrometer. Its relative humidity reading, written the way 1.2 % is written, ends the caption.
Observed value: 47 %
